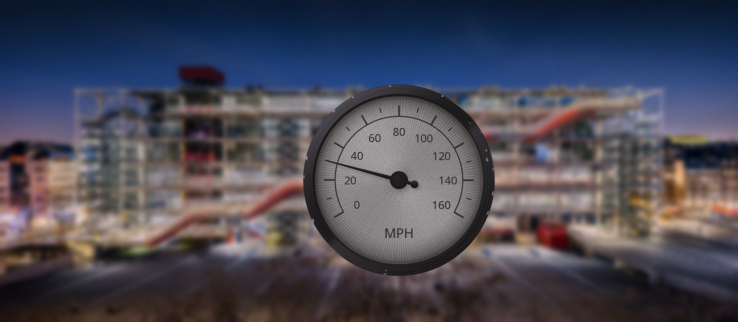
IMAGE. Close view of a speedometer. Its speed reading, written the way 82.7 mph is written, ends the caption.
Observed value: 30 mph
